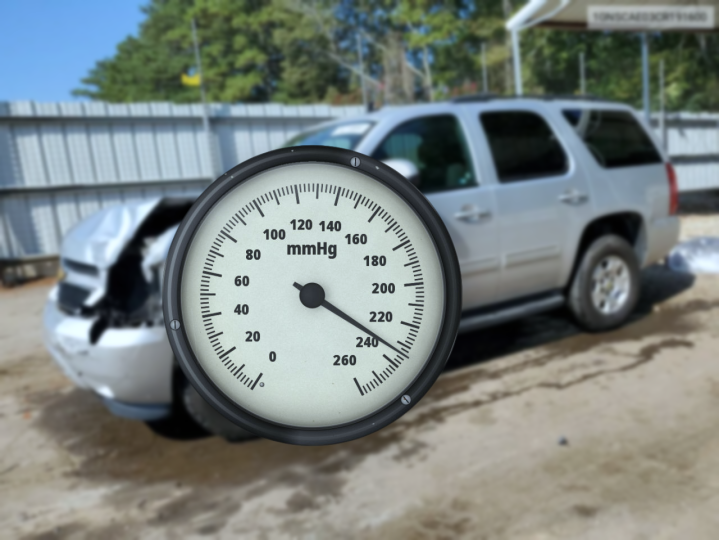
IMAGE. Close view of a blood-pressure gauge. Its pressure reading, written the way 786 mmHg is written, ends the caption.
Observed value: 234 mmHg
